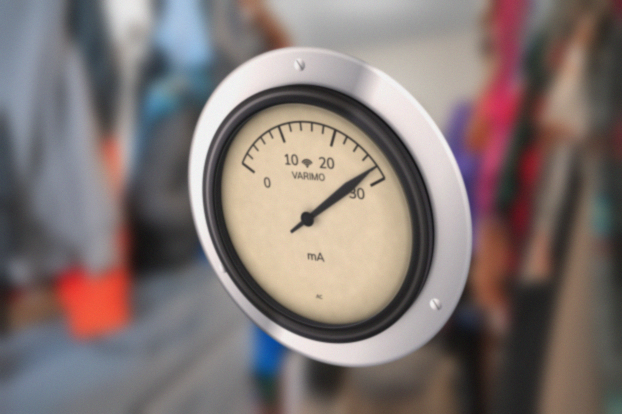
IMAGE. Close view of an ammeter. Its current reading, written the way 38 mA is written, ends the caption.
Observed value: 28 mA
